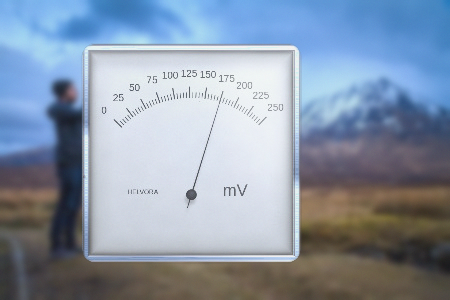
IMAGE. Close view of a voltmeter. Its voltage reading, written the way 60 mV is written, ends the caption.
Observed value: 175 mV
